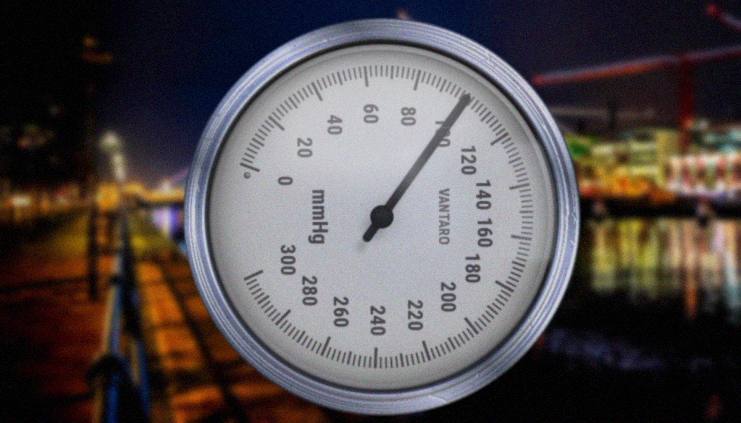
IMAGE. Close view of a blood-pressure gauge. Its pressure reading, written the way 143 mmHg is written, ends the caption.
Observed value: 100 mmHg
